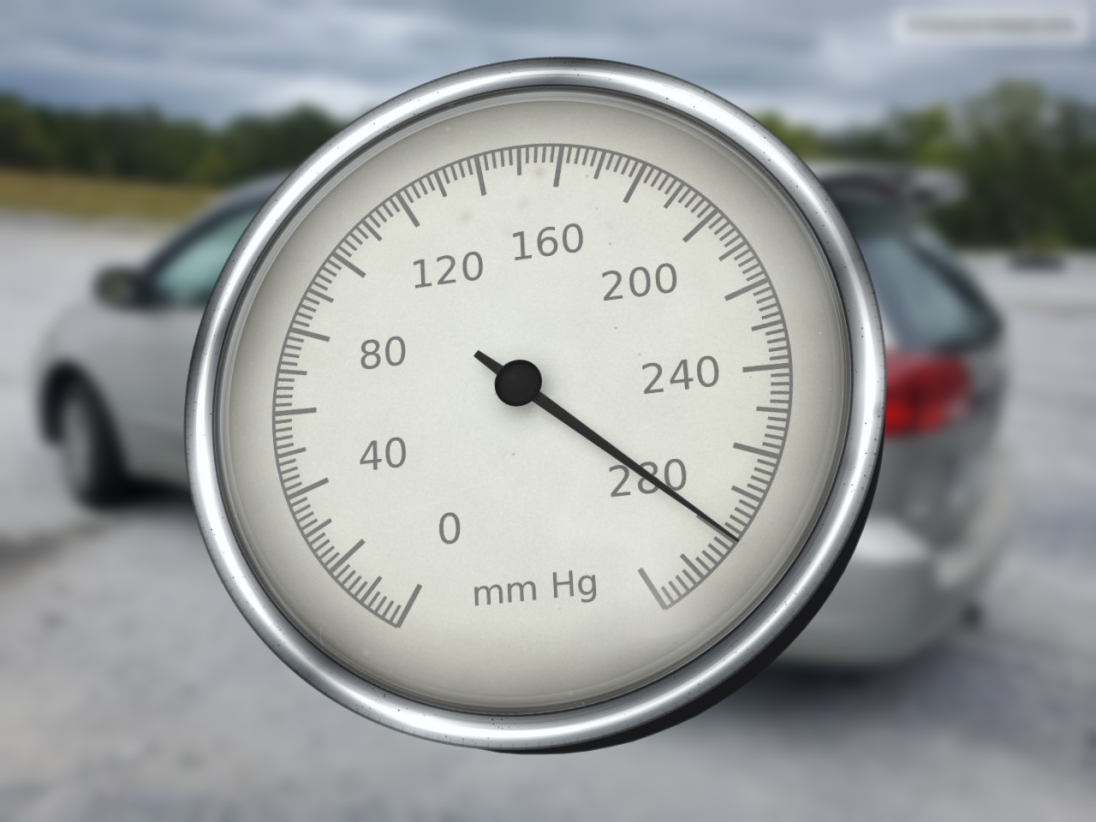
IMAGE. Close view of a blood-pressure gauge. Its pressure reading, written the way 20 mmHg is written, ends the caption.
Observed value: 280 mmHg
